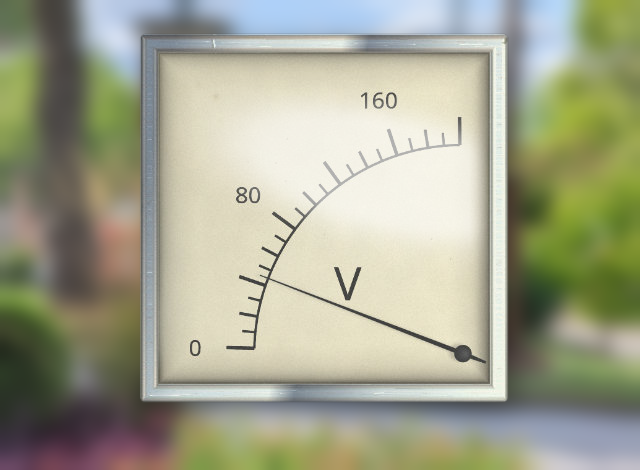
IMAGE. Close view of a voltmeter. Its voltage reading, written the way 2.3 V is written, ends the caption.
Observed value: 45 V
